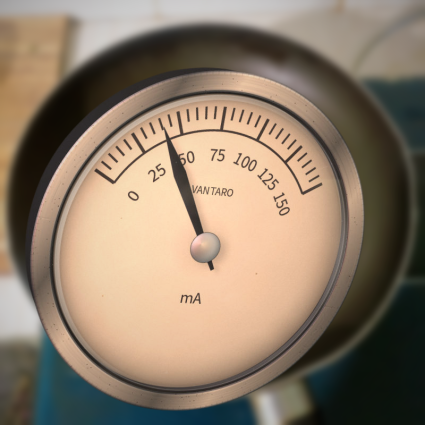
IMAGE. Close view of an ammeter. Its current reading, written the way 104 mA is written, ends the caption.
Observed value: 40 mA
